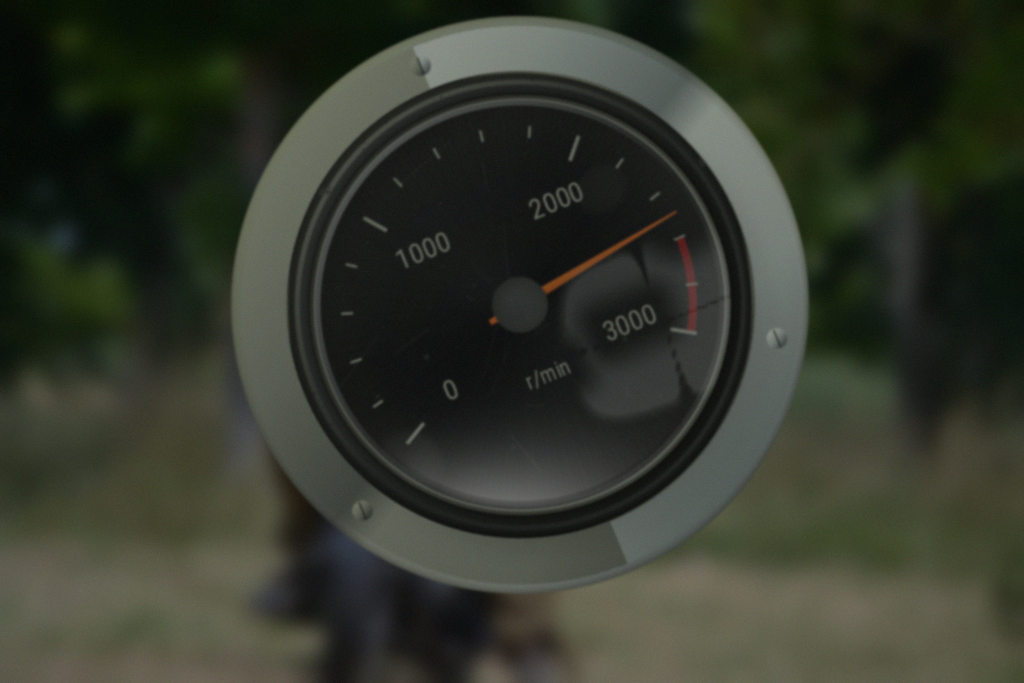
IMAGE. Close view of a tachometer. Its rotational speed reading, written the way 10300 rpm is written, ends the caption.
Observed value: 2500 rpm
